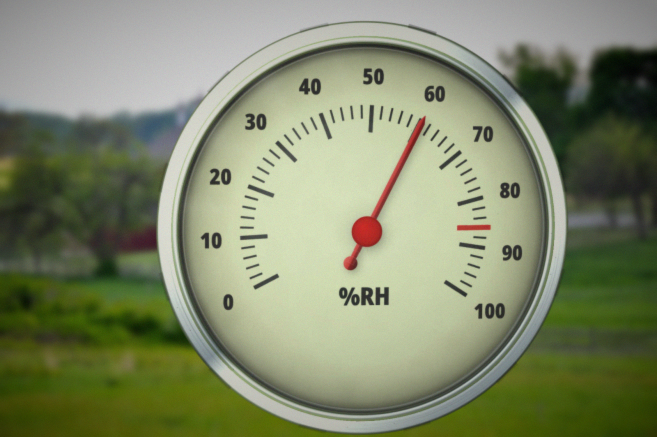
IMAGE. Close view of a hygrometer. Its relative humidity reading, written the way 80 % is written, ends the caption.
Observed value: 60 %
